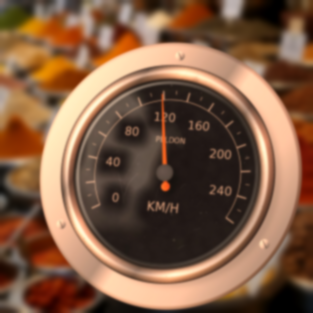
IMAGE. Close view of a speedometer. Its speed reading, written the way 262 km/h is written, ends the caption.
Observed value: 120 km/h
